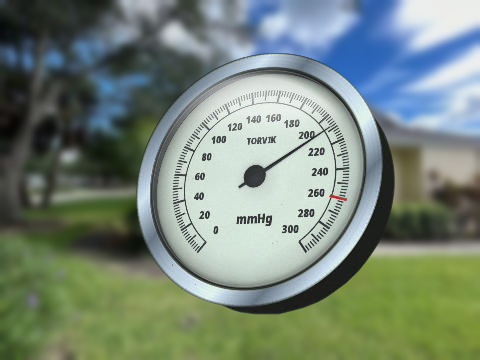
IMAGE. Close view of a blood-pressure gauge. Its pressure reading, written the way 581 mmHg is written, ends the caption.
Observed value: 210 mmHg
